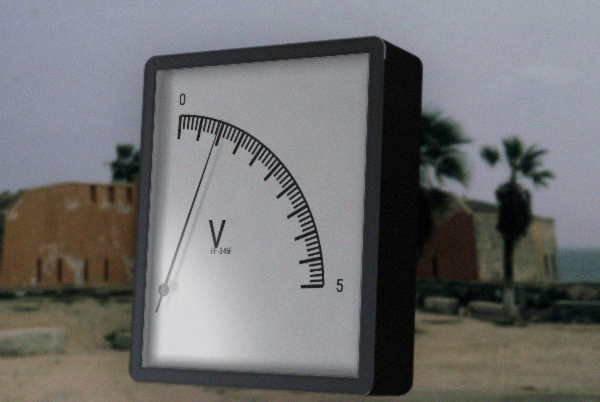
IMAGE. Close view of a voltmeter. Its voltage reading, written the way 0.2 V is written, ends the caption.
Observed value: 1 V
